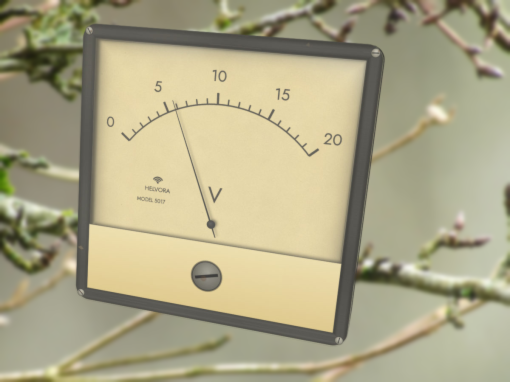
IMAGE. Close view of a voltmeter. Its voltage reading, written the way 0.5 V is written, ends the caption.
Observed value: 6 V
